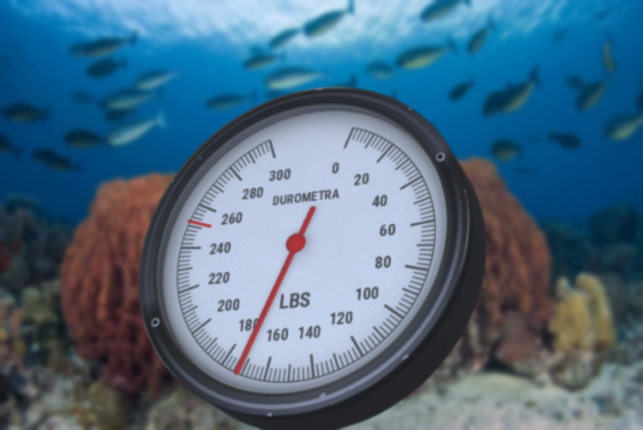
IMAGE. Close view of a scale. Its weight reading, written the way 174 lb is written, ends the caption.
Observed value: 170 lb
